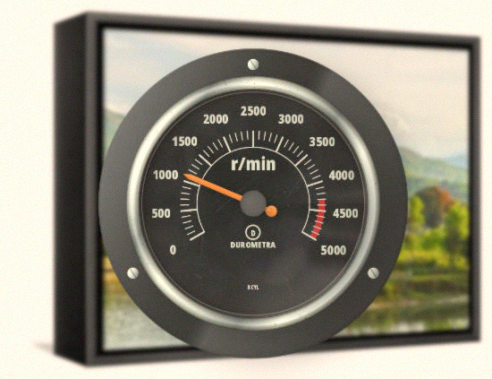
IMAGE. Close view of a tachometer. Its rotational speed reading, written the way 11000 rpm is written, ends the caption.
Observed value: 1100 rpm
